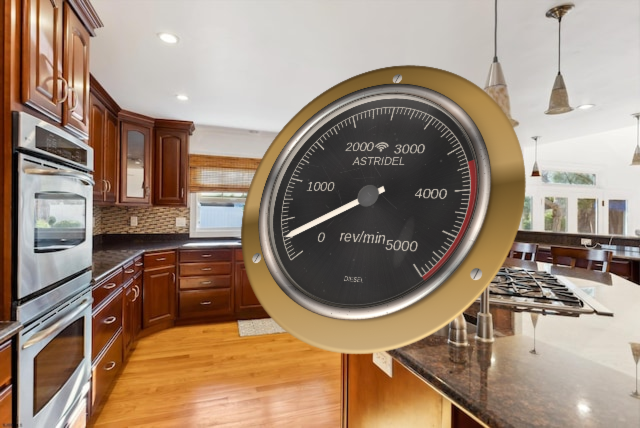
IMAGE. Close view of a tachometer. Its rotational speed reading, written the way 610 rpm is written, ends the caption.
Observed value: 250 rpm
